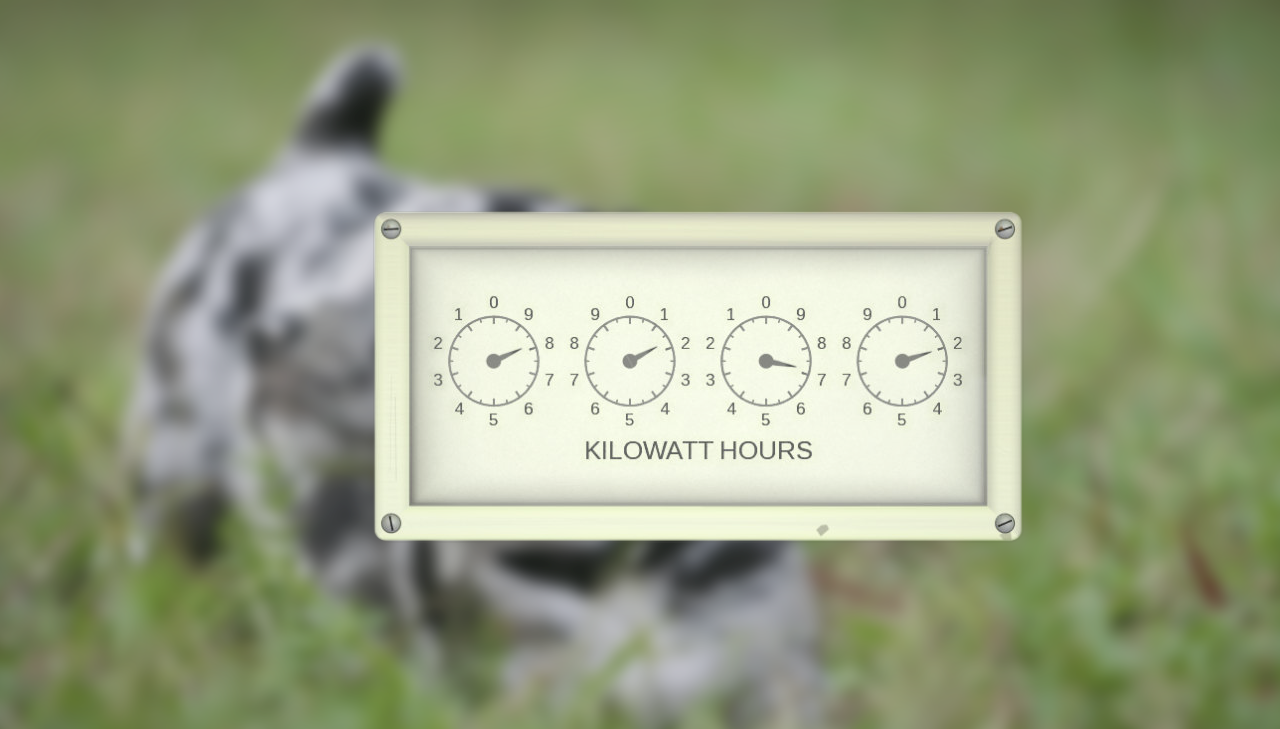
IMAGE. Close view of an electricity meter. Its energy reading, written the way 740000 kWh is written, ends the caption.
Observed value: 8172 kWh
